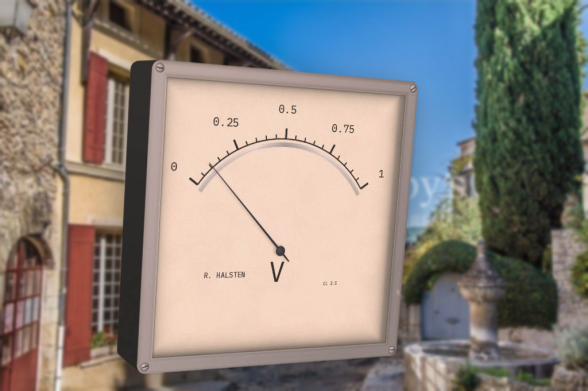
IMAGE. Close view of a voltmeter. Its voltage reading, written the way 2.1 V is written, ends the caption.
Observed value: 0.1 V
